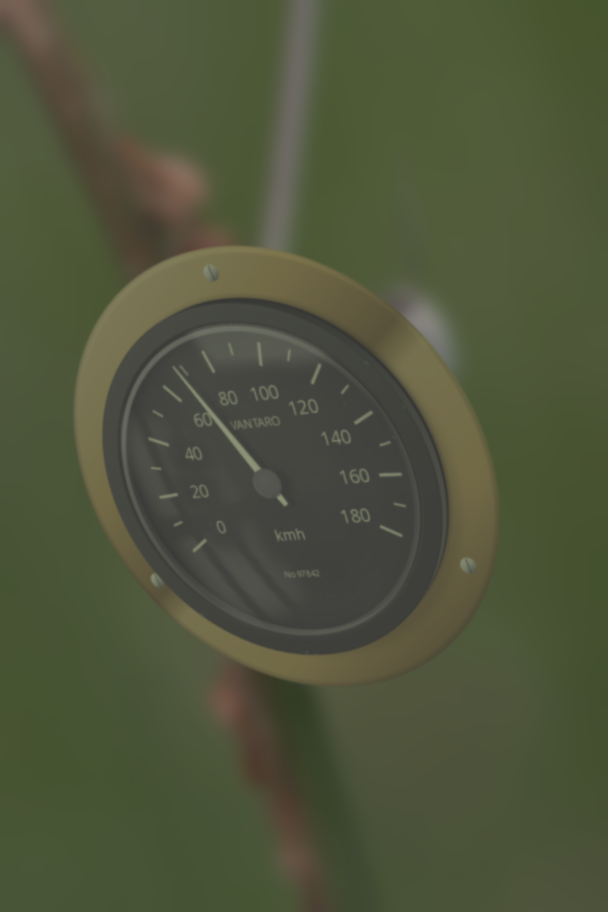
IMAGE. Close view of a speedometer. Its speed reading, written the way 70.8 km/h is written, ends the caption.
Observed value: 70 km/h
